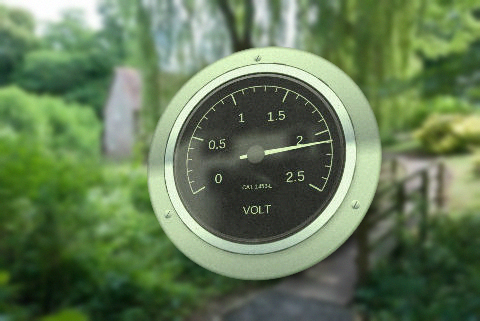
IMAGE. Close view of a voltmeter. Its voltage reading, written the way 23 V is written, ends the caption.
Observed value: 2.1 V
